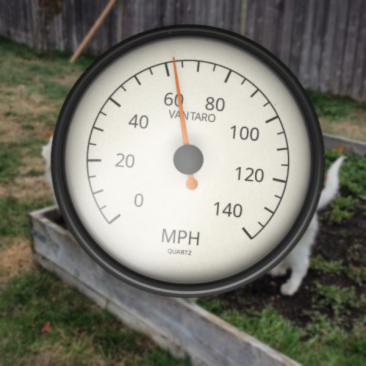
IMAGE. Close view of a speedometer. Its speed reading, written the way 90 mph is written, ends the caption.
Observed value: 62.5 mph
